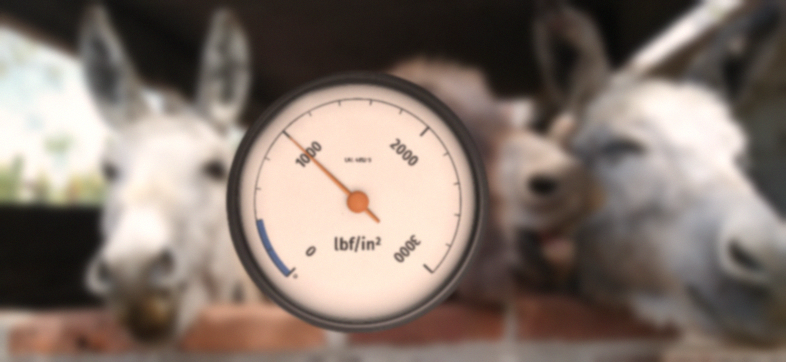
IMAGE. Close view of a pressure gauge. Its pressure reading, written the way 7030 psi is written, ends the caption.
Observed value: 1000 psi
